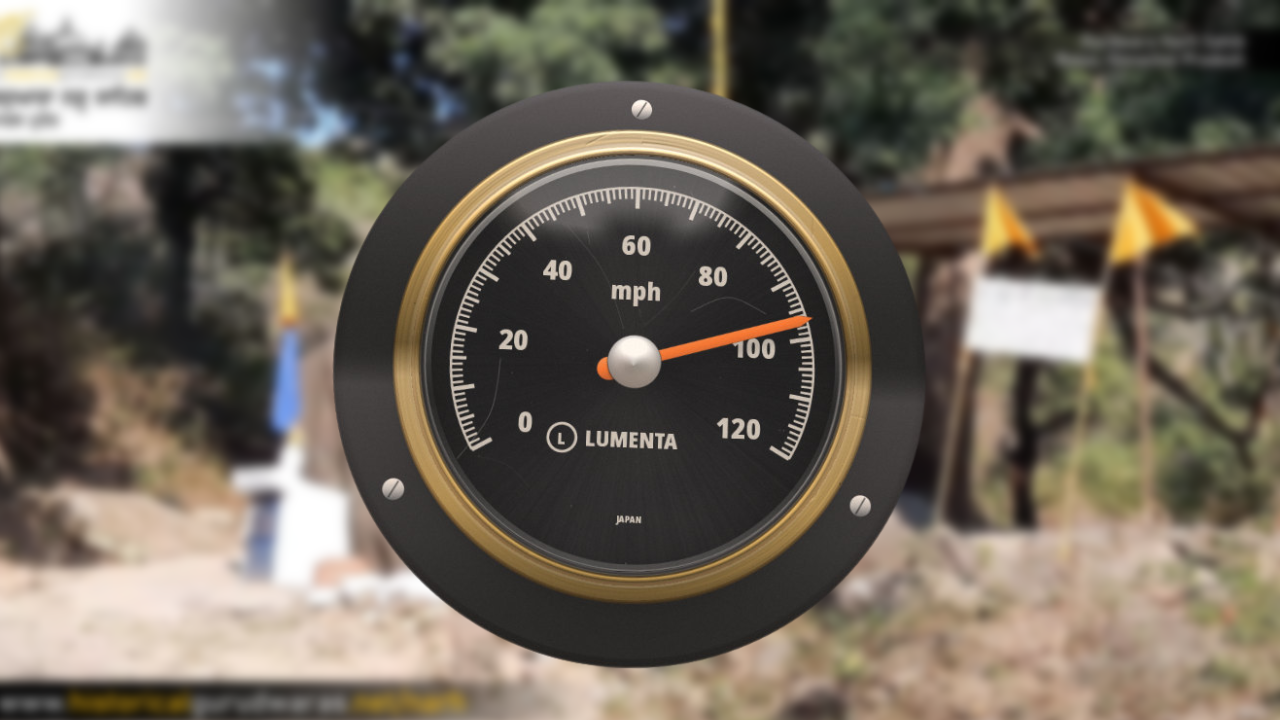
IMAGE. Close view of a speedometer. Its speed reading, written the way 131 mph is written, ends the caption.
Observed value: 97 mph
